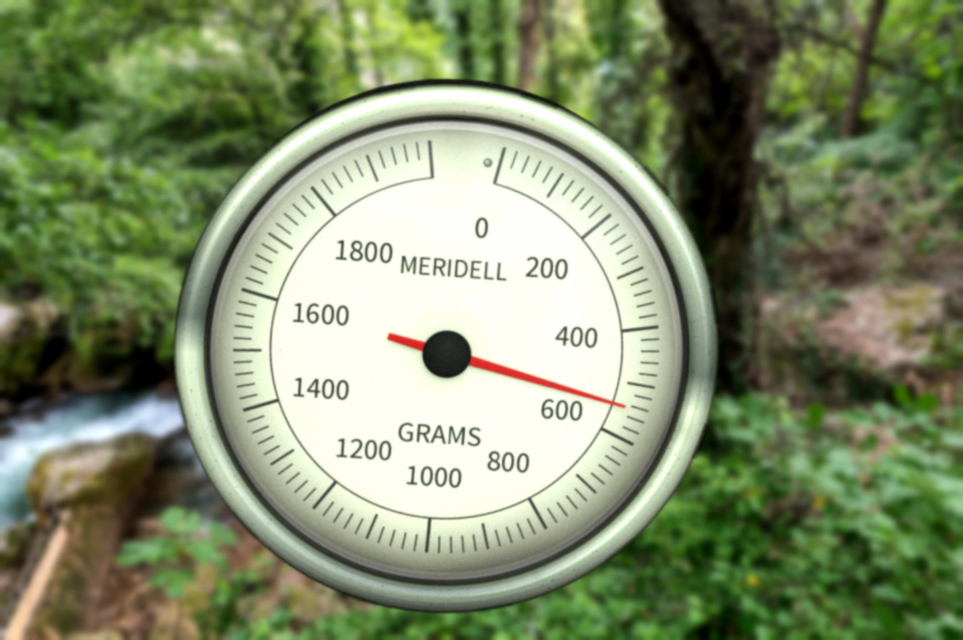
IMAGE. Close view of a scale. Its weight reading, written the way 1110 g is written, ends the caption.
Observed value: 540 g
